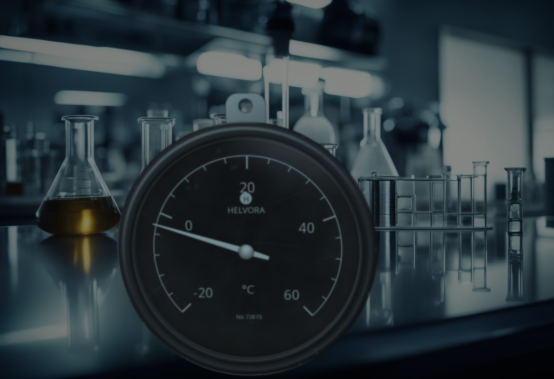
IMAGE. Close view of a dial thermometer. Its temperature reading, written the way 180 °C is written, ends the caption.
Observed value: -2 °C
